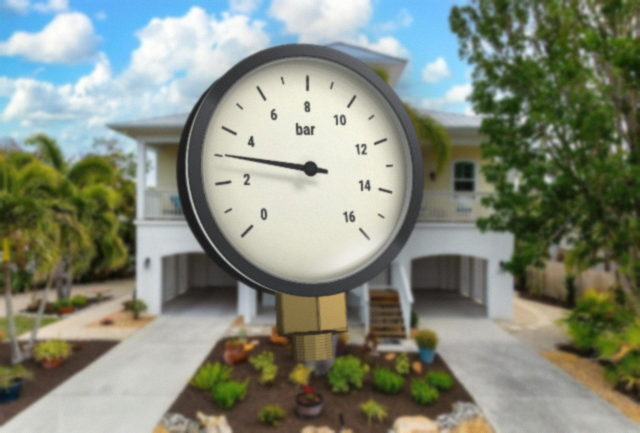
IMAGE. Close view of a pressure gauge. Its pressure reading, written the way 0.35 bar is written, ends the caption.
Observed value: 3 bar
